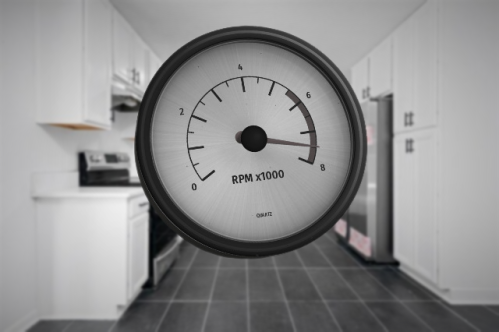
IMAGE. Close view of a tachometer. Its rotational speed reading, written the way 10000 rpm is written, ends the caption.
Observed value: 7500 rpm
